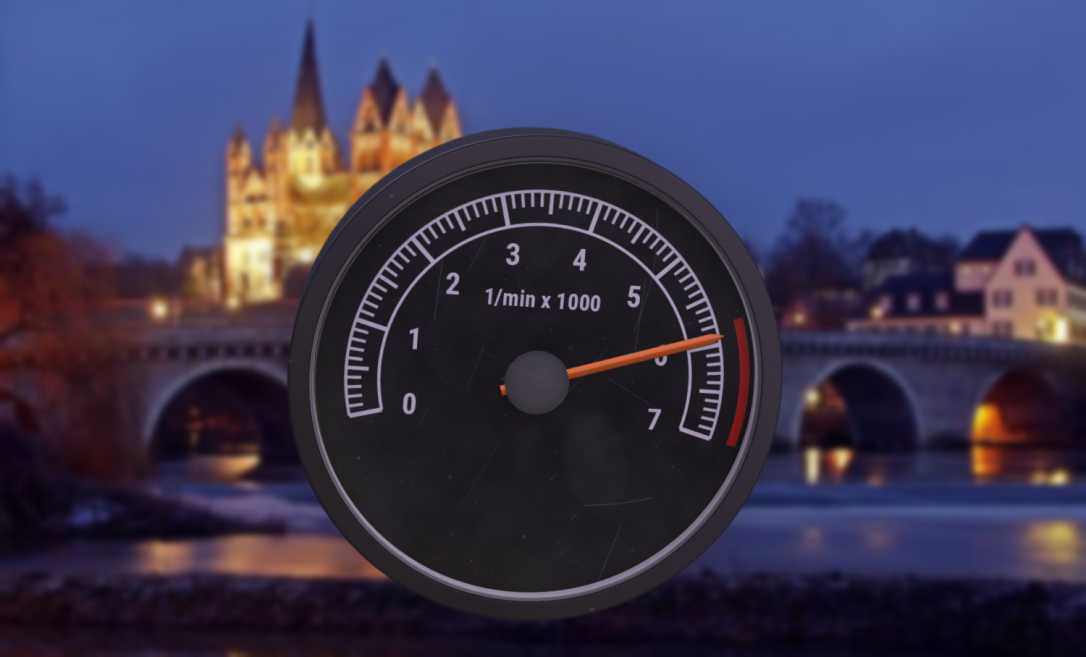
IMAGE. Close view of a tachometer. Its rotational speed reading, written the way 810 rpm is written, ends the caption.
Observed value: 5900 rpm
